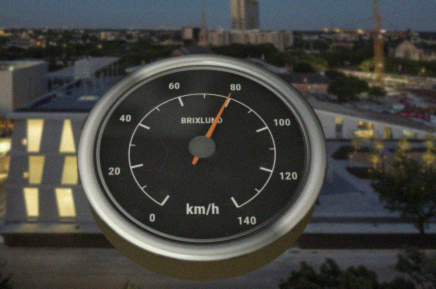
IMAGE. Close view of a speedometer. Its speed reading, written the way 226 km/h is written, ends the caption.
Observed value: 80 km/h
